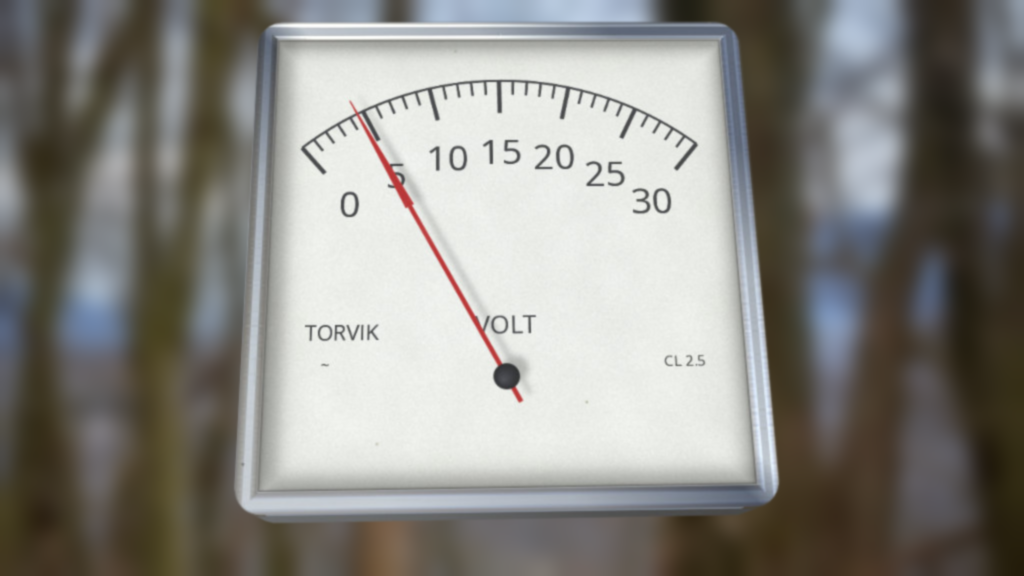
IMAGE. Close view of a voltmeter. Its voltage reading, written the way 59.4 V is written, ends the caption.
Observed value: 4.5 V
